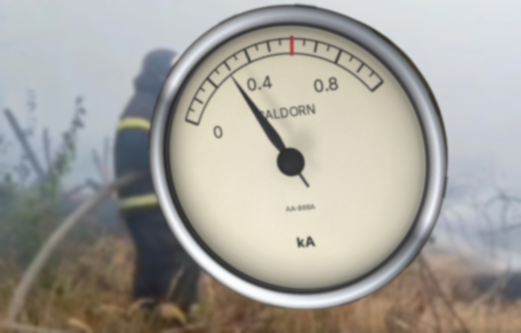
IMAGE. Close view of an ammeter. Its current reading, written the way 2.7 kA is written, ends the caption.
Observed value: 0.3 kA
